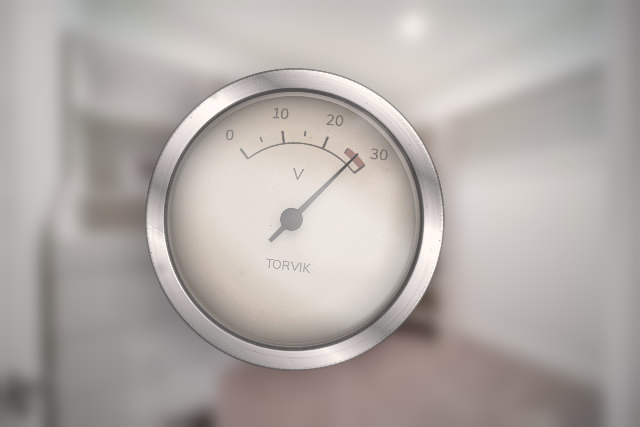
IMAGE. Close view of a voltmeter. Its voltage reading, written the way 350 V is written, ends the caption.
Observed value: 27.5 V
